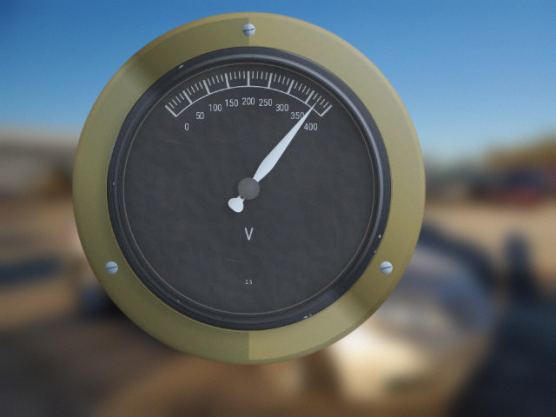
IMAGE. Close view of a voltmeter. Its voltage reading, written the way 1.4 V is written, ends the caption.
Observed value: 370 V
